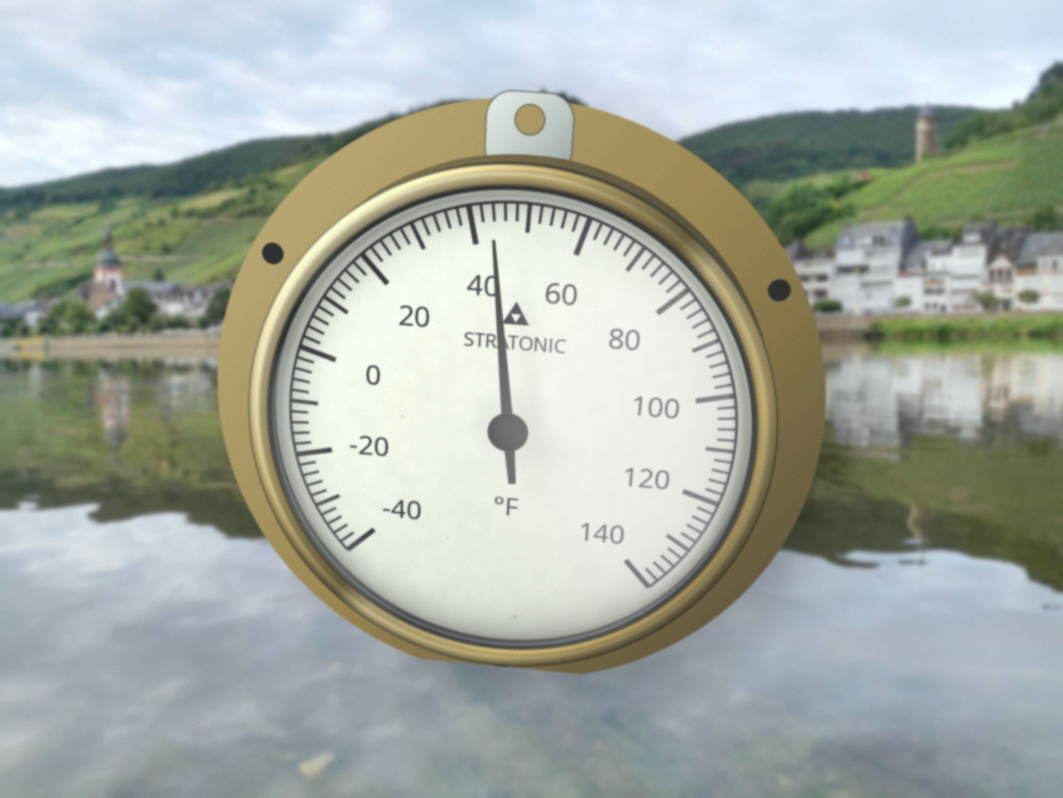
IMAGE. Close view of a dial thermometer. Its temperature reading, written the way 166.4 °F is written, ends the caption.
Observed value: 44 °F
